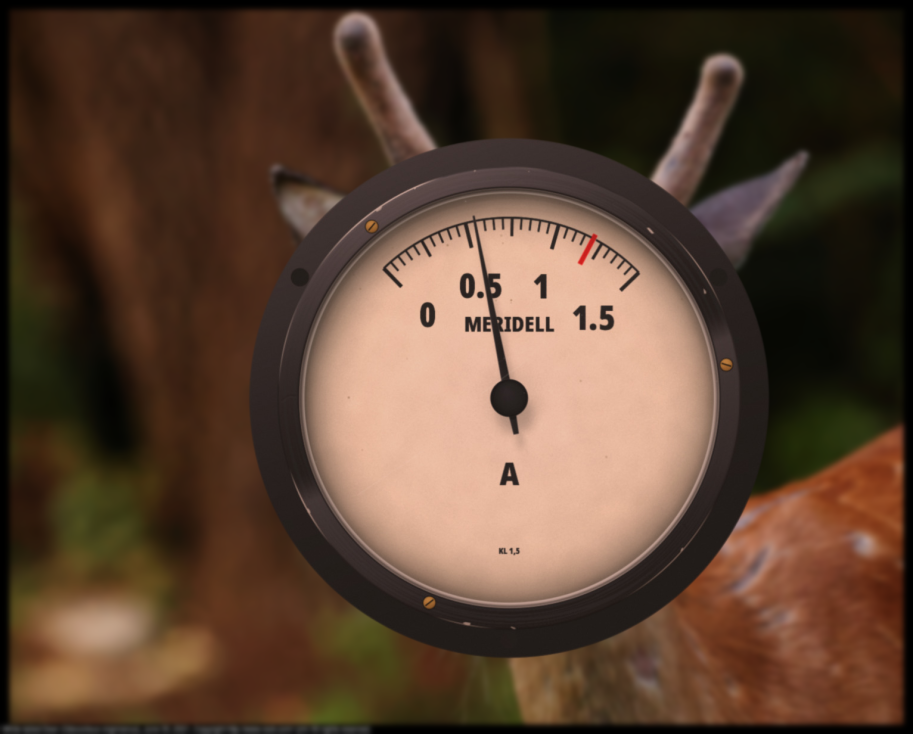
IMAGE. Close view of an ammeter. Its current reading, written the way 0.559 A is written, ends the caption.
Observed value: 0.55 A
